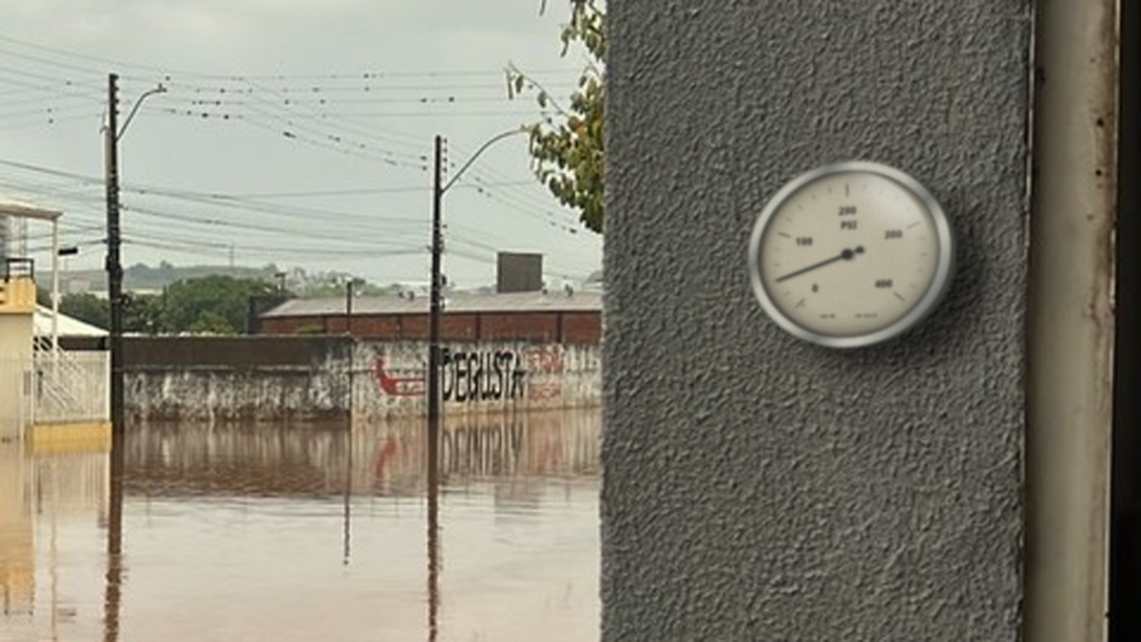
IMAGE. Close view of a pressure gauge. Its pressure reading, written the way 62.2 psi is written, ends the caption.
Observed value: 40 psi
